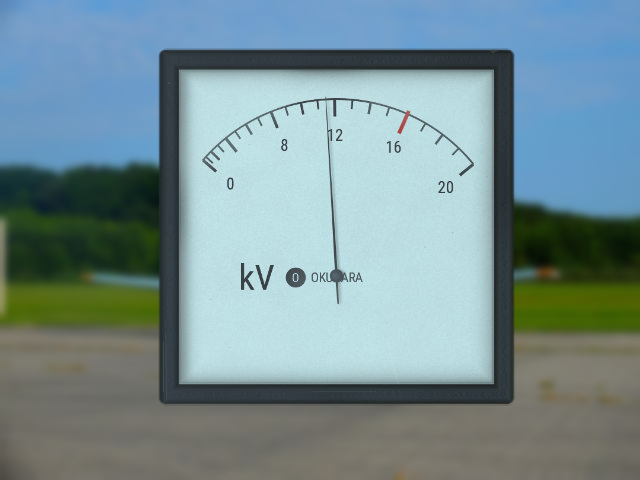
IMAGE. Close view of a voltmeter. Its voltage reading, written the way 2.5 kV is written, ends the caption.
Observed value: 11.5 kV
